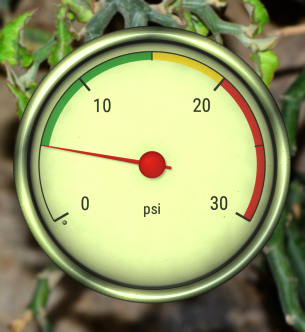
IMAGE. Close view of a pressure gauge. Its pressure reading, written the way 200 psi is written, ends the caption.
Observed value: 5 psi
